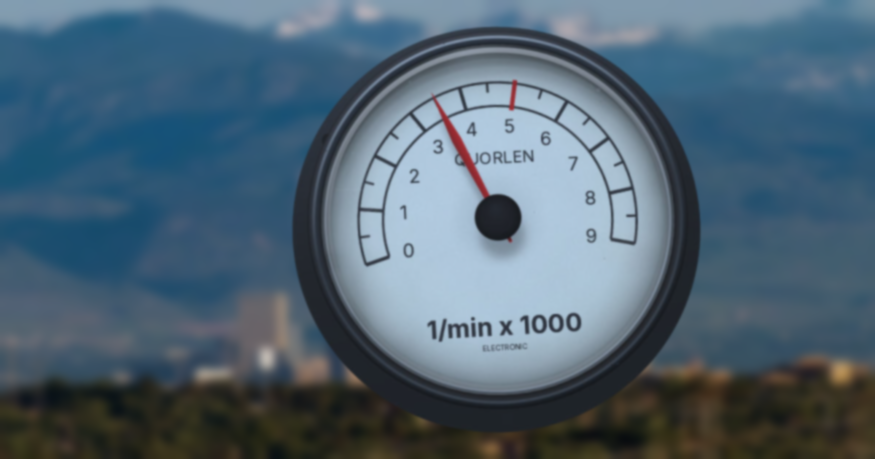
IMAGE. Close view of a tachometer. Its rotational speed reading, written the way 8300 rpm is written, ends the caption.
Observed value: 3500 rpm
